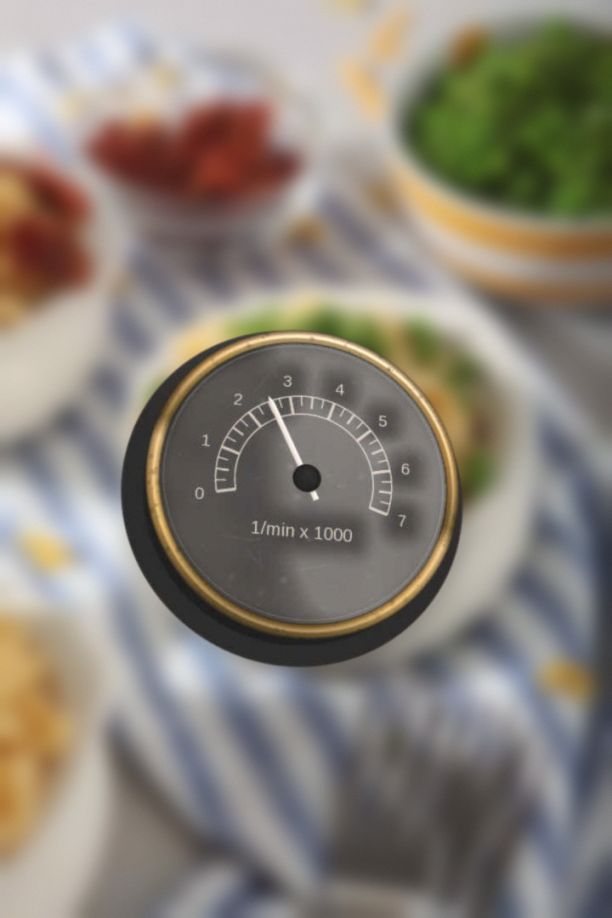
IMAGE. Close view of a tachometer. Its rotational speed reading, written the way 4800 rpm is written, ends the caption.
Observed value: 2500 rpm
